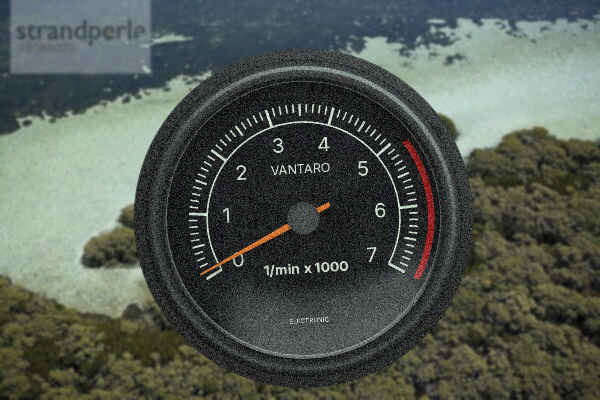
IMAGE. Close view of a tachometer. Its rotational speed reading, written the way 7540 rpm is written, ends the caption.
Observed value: 100 rpm
